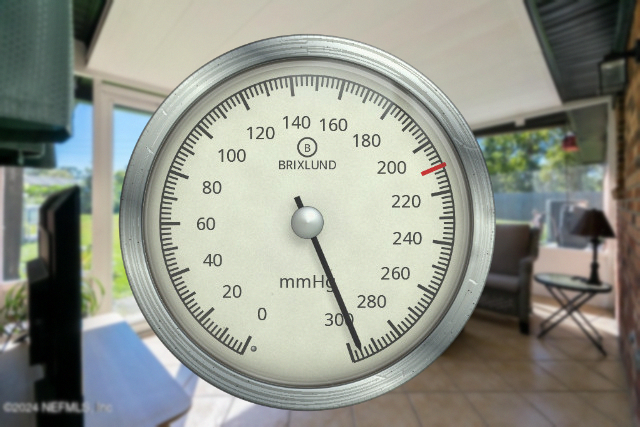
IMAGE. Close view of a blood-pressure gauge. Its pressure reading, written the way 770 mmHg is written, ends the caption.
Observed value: 296 mmHg
